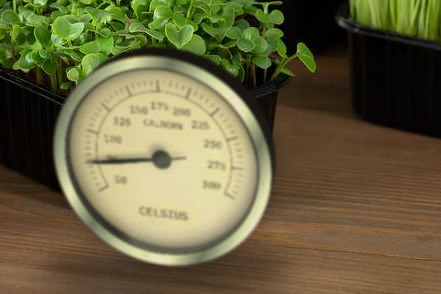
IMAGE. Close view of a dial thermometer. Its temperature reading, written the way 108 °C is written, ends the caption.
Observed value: 75 °C
